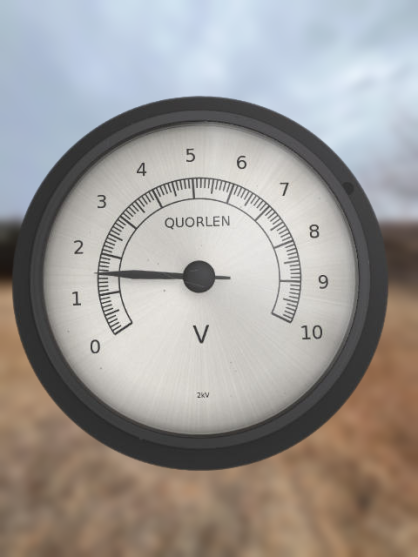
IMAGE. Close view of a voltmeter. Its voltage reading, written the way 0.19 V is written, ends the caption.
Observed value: 1.5 V
